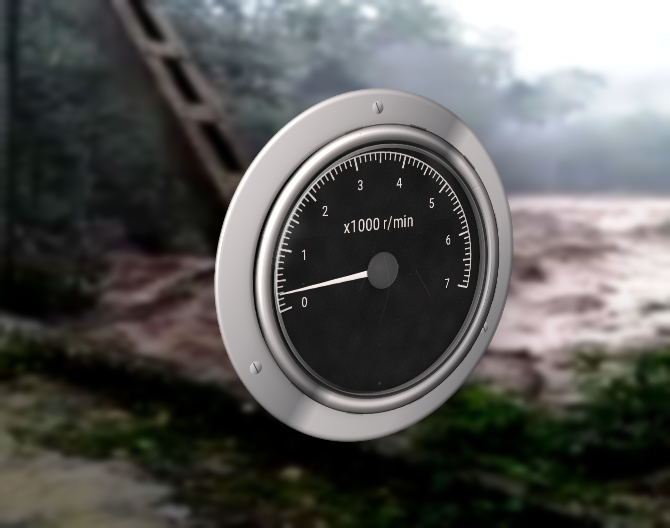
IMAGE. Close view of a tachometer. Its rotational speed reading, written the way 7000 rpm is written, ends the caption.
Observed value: 300 rpm
